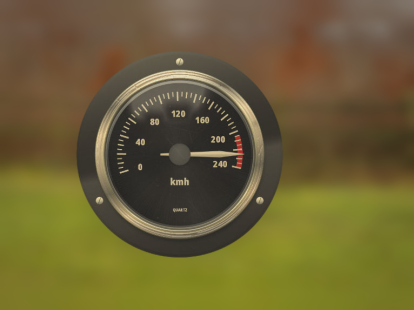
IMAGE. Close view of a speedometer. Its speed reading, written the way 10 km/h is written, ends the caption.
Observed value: 225 km/h
